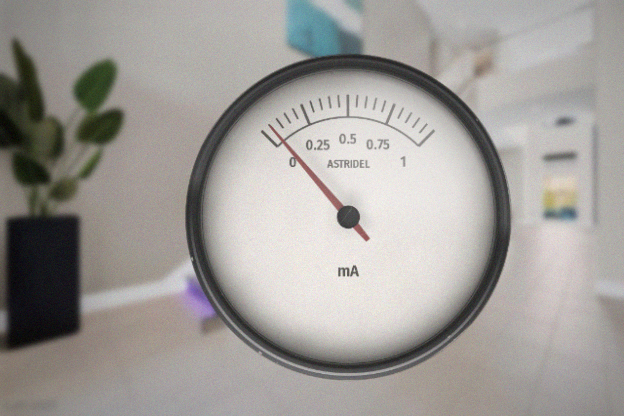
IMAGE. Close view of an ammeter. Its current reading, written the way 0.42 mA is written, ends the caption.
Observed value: 0.05 mA
